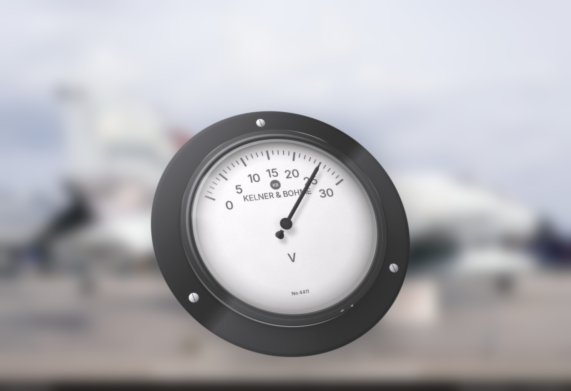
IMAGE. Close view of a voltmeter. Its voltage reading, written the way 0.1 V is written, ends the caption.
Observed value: 25 V
